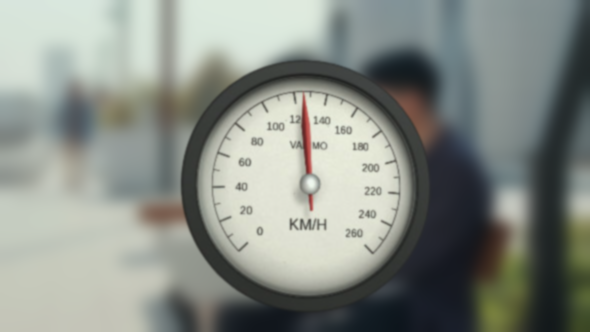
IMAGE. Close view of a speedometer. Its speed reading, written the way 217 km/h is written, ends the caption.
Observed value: 125 km/h
